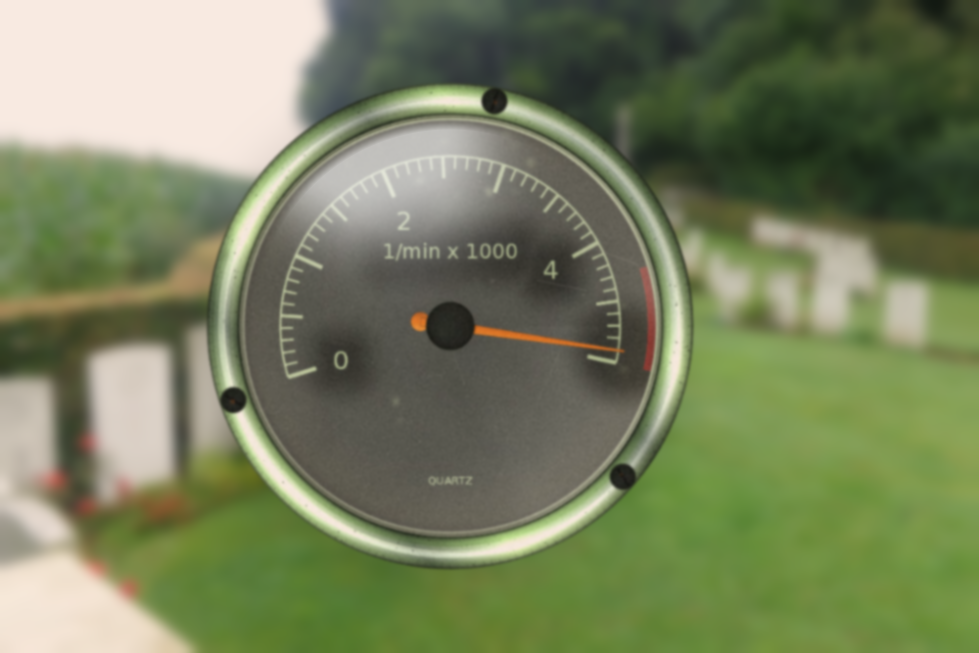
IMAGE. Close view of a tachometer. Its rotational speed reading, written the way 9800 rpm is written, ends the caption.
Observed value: 4900 rpm
